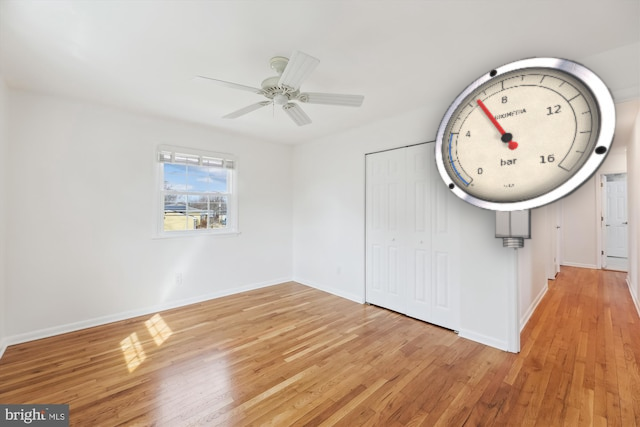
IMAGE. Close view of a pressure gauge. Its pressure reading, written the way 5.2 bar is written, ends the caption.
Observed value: 6.5 bar
